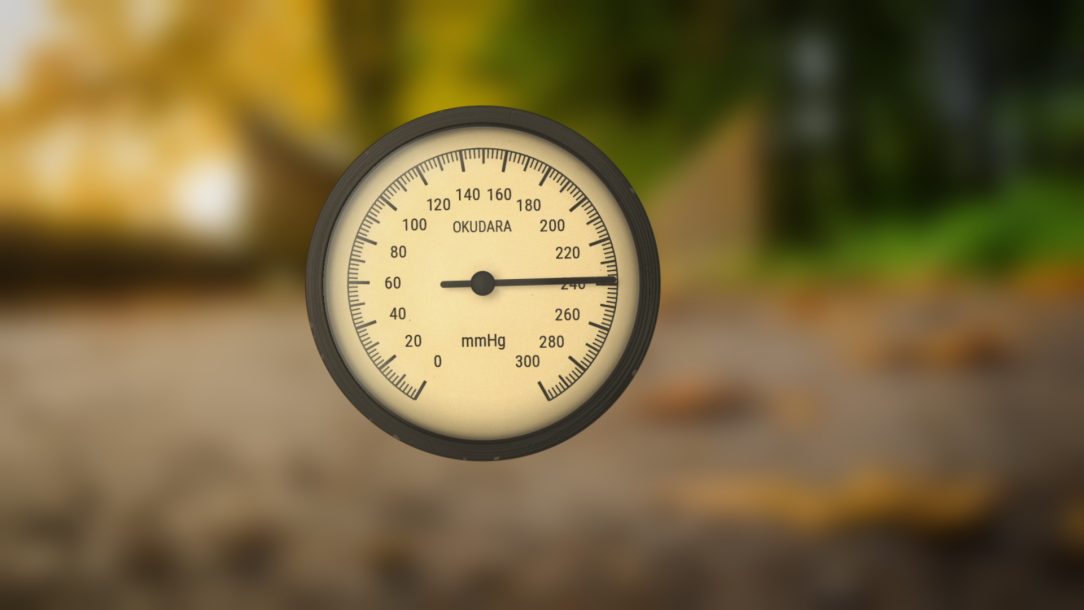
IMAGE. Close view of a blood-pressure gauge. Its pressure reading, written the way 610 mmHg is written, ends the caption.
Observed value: 238 mmHg
